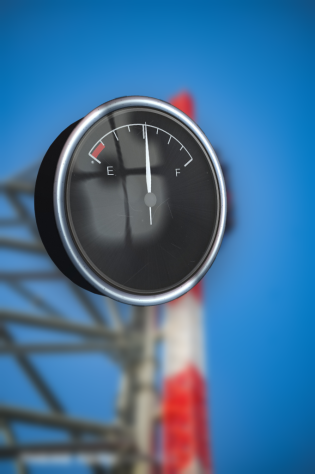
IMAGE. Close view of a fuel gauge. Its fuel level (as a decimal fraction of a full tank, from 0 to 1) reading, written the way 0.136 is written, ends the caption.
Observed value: 0.5
